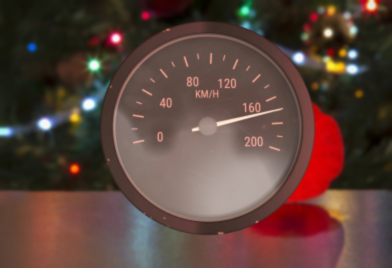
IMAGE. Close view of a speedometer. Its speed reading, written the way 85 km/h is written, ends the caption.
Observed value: 170 km/h
